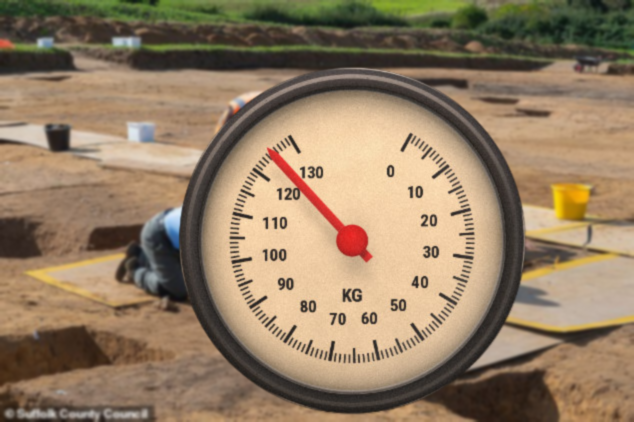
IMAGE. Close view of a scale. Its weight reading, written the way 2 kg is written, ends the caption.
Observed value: 125 kg
